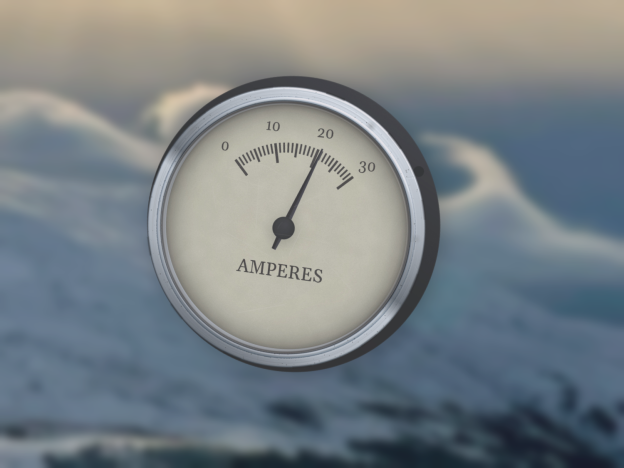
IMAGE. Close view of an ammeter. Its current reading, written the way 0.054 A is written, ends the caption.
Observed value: 21 A
